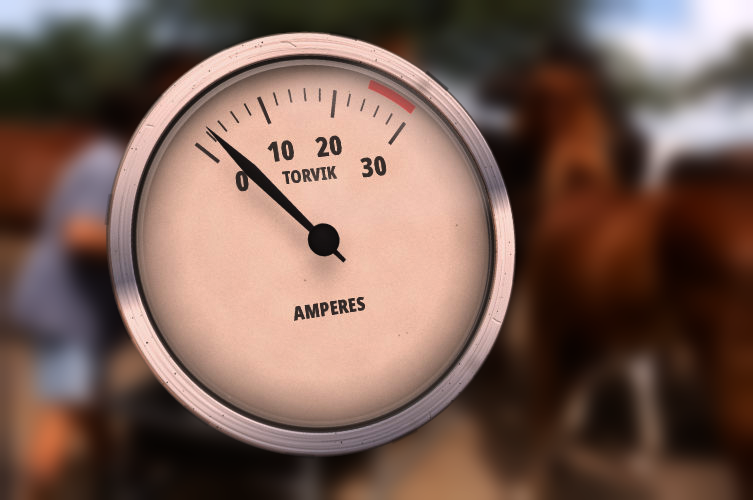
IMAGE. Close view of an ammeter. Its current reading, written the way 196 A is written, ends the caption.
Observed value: 2 A
